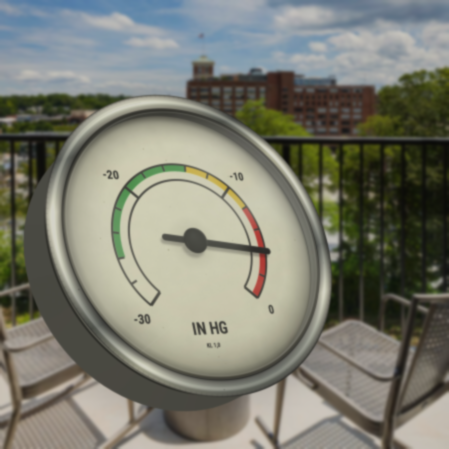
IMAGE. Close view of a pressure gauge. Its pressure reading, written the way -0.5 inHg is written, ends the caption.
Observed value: -4 inHg
